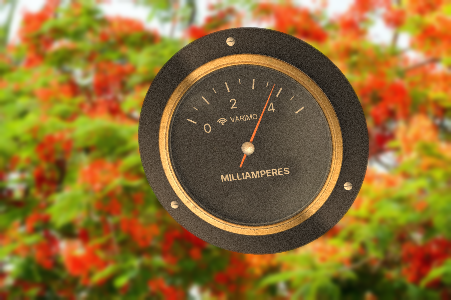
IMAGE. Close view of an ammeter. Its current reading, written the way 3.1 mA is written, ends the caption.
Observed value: 3.75 mA
